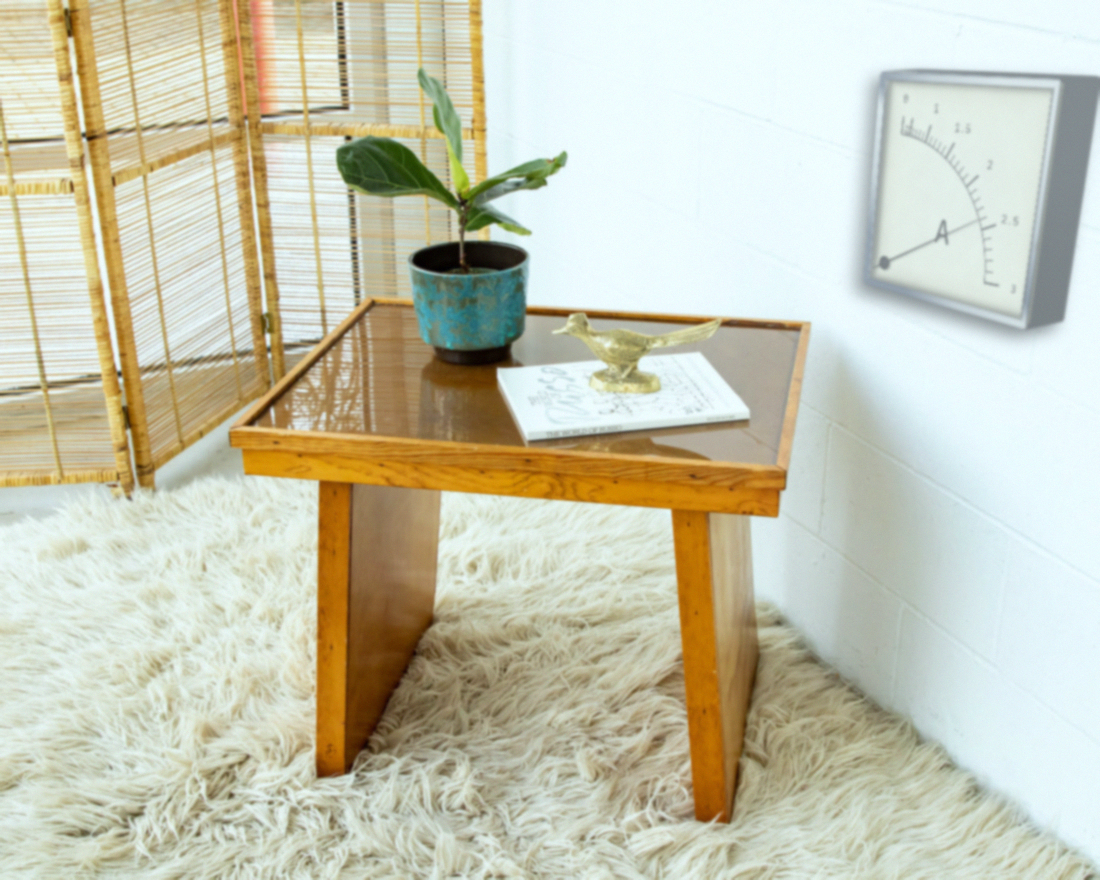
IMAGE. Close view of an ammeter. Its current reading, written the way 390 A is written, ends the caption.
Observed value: 2.4 A
